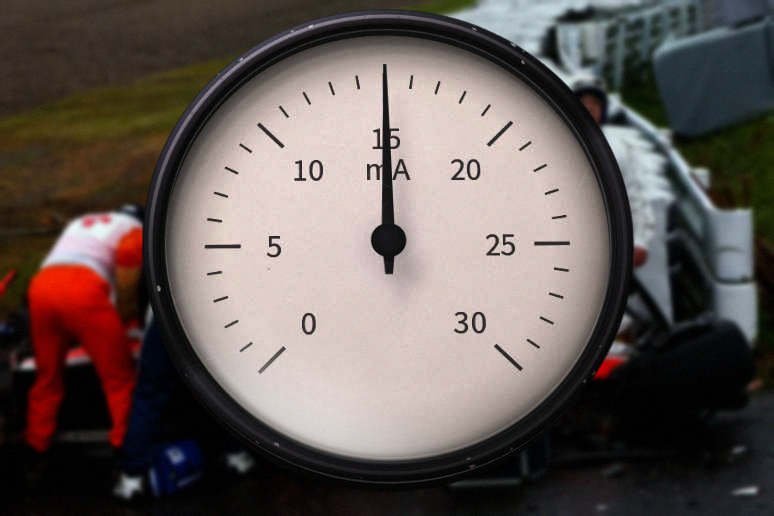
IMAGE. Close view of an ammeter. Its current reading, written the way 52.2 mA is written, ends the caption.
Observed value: 15 mA
